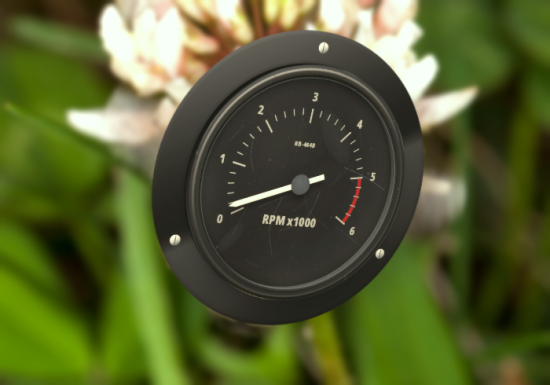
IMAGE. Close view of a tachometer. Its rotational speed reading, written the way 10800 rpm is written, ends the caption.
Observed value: 200 rpm
